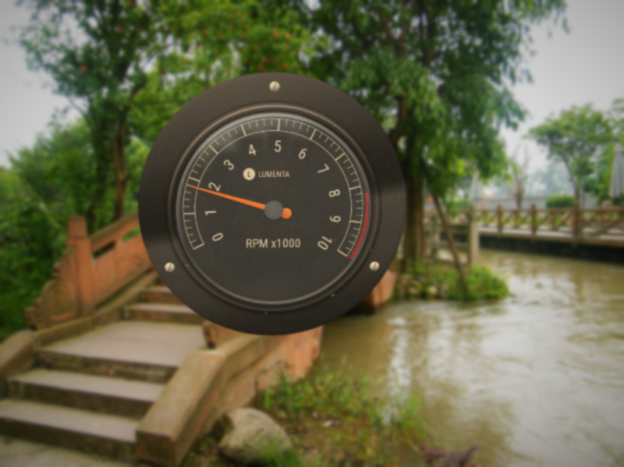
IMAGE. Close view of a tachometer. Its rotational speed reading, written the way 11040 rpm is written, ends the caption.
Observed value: 1800 rpm
